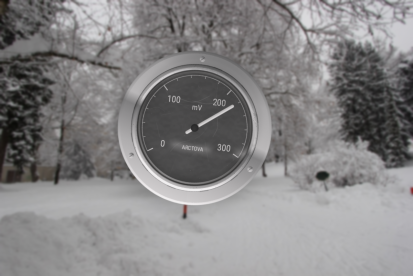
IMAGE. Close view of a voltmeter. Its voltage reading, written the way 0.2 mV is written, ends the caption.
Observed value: 220 mV
